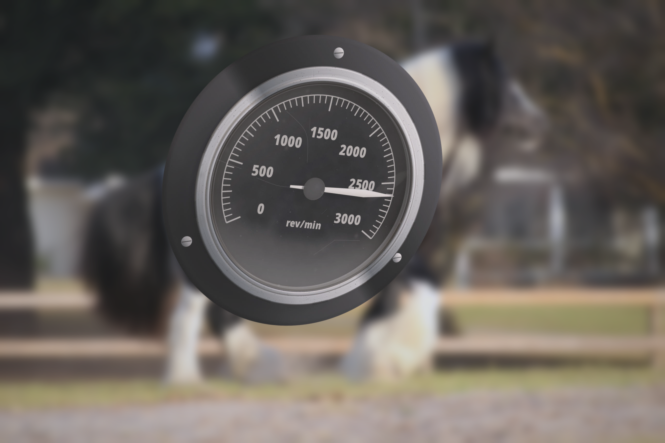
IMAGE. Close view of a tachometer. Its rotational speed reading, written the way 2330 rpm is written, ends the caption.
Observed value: 2600 rpm
